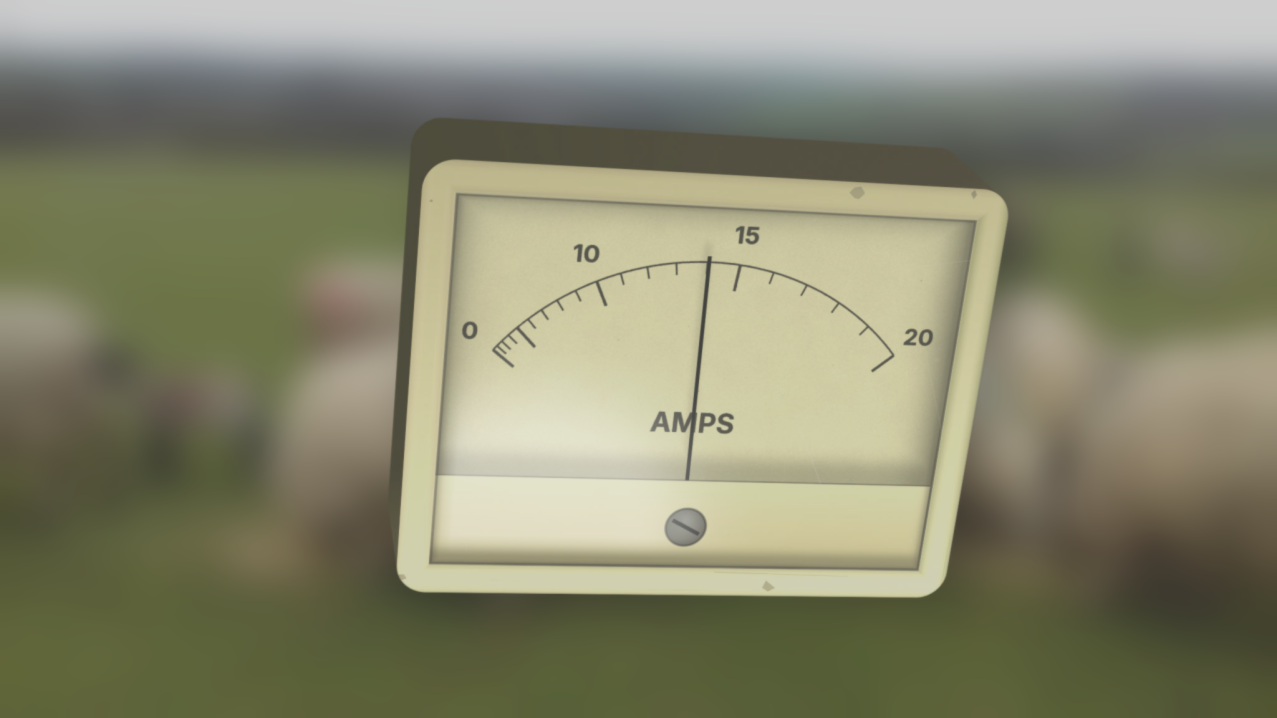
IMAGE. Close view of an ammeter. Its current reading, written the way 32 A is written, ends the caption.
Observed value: 14 A
